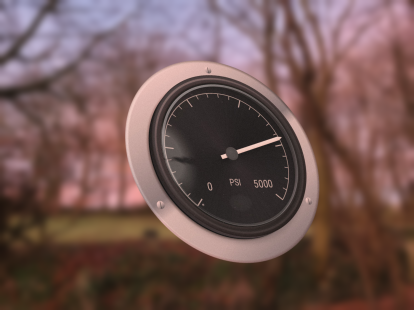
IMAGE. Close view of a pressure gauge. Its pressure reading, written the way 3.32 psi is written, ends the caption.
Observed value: 3900 psi
